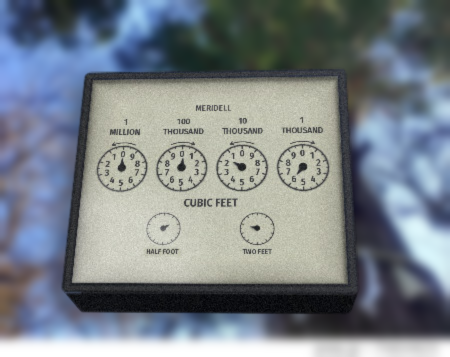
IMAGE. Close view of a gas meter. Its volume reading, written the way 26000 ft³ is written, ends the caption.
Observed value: 1600 ft³
